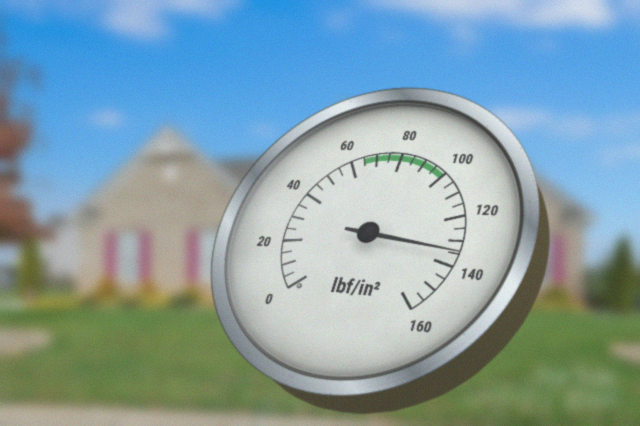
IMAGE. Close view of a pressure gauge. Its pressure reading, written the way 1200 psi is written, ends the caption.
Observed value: 135 psi
